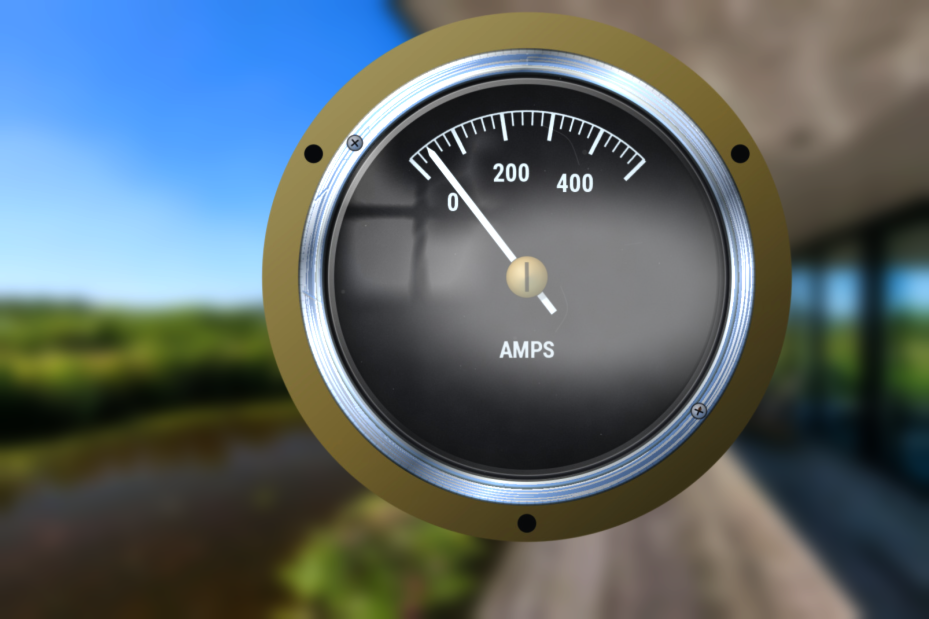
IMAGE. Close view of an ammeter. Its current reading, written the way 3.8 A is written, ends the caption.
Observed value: 40 A
